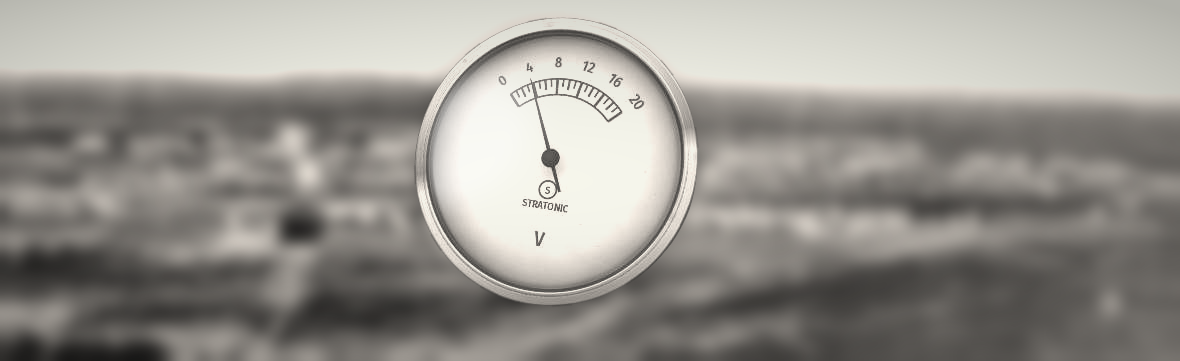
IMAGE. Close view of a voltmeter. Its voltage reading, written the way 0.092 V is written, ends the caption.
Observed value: 4 V
